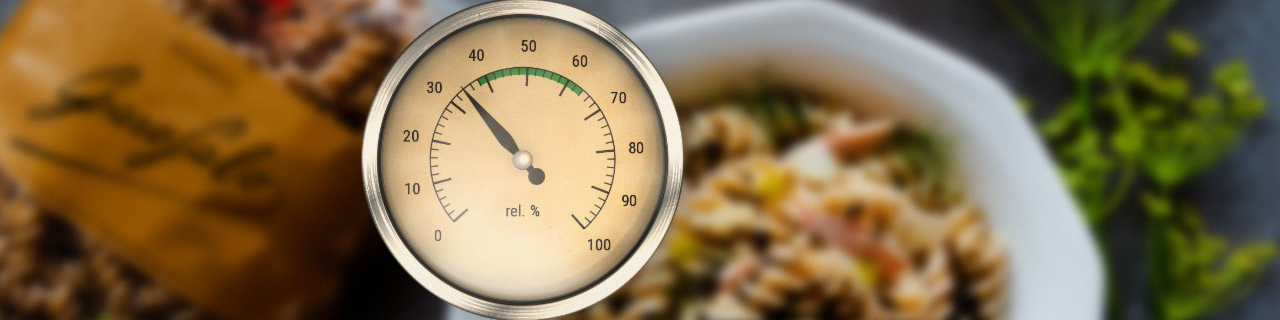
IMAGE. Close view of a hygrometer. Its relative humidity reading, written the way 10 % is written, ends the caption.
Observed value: 34 %
